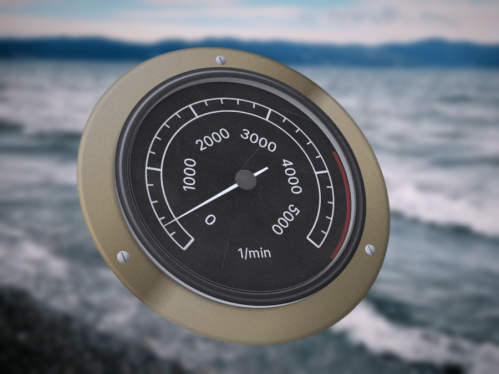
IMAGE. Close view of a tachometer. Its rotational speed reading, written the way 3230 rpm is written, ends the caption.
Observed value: 300 rpm
